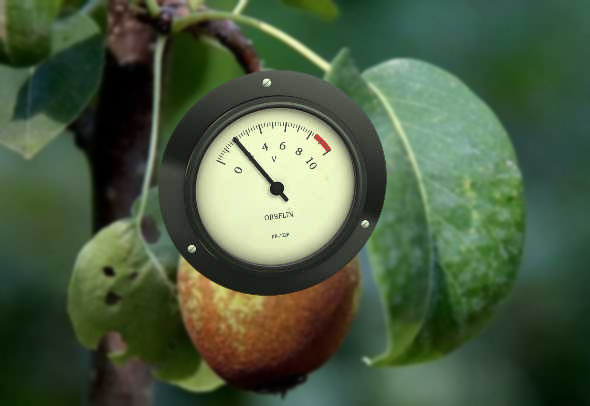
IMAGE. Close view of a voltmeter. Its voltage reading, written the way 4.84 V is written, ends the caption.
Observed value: 2 V
